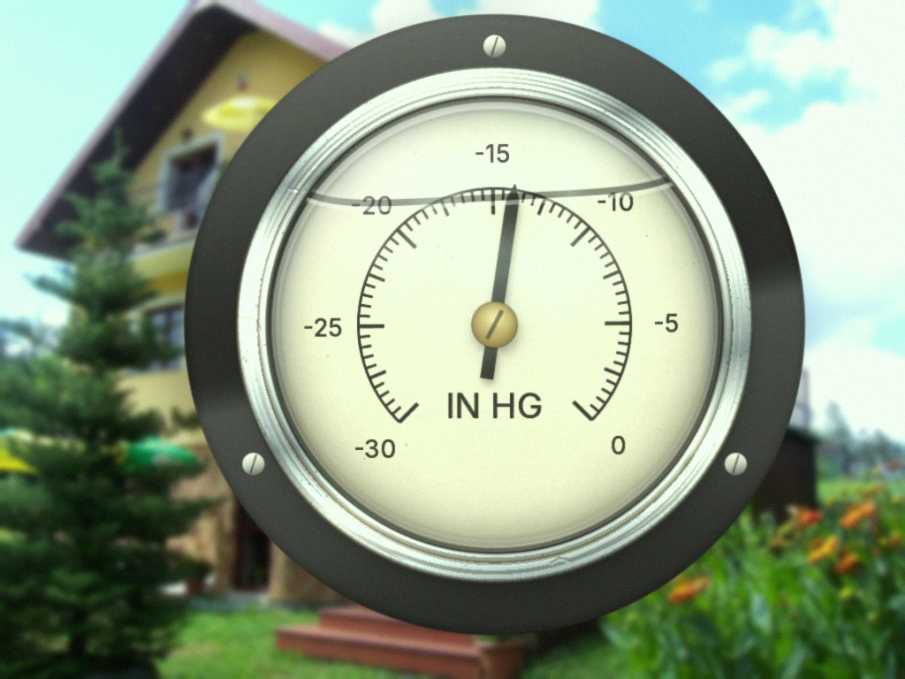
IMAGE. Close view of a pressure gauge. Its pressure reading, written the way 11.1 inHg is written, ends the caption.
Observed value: -14 inHg
